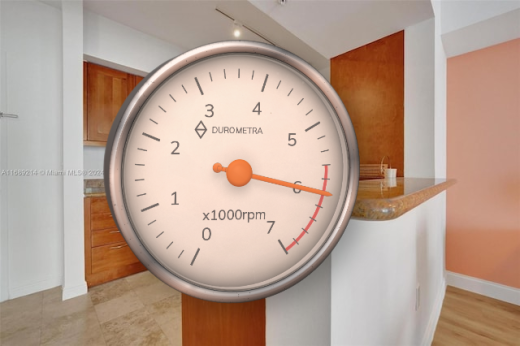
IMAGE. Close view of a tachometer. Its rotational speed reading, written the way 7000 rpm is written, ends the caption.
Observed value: 6000 rpm
